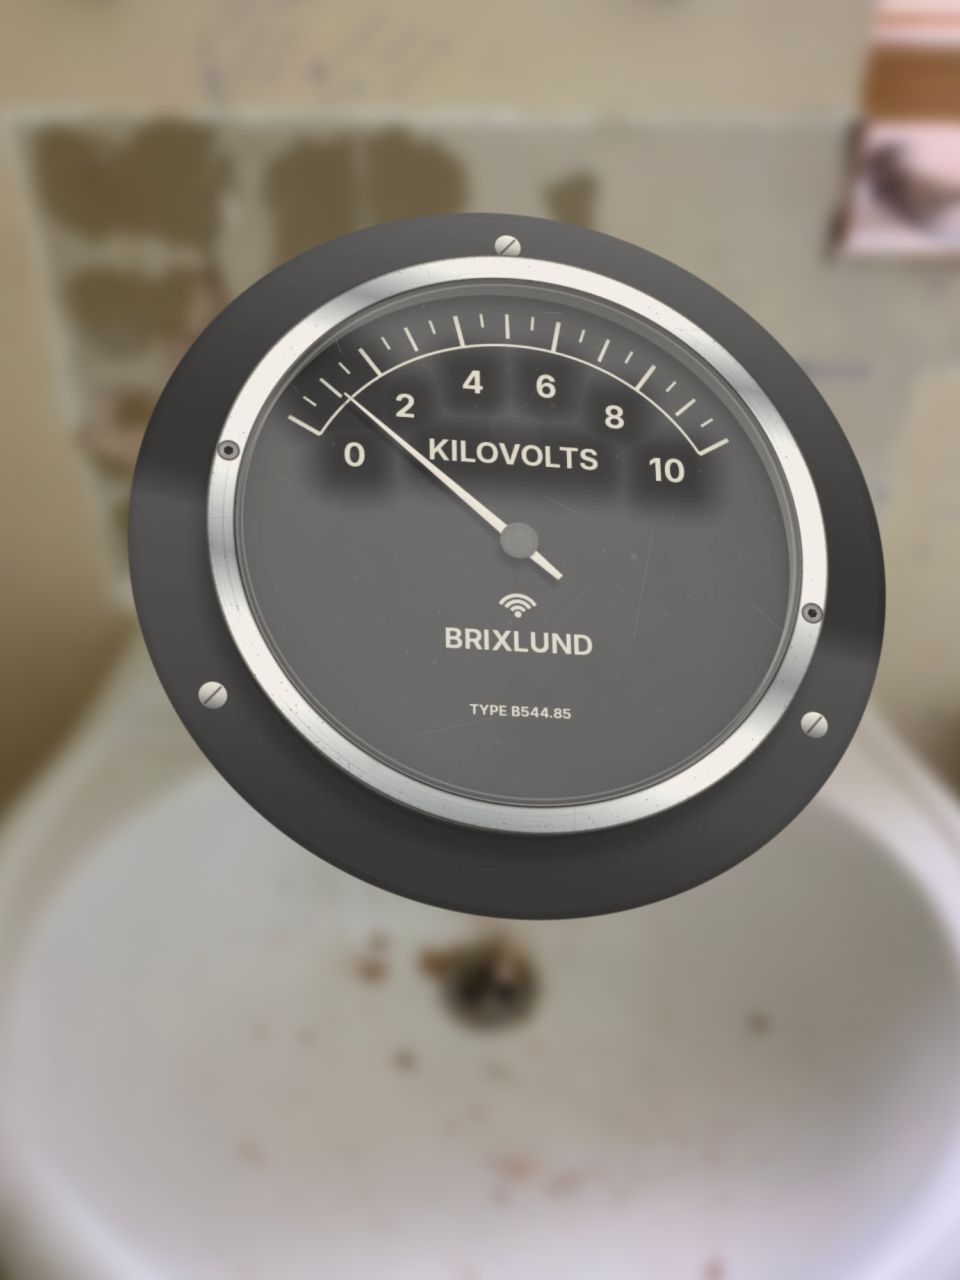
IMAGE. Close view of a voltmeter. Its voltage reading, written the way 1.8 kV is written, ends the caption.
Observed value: 1 kV
